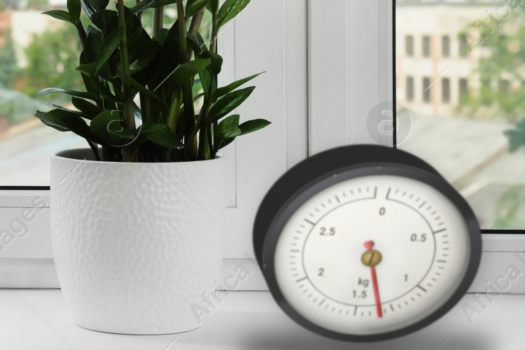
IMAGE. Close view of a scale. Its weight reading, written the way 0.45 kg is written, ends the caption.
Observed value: 1.35 kg
